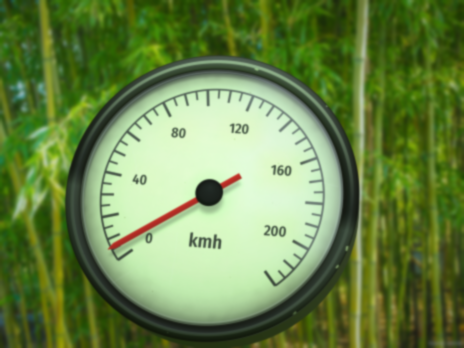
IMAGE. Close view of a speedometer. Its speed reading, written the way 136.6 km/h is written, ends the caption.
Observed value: 5 km/h
